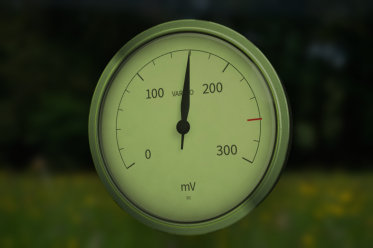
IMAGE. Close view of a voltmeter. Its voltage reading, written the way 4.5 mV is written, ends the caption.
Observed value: 160 mV
